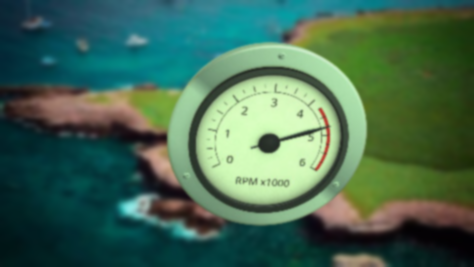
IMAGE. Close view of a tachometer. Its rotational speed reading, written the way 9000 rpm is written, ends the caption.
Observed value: 4750 rpm
